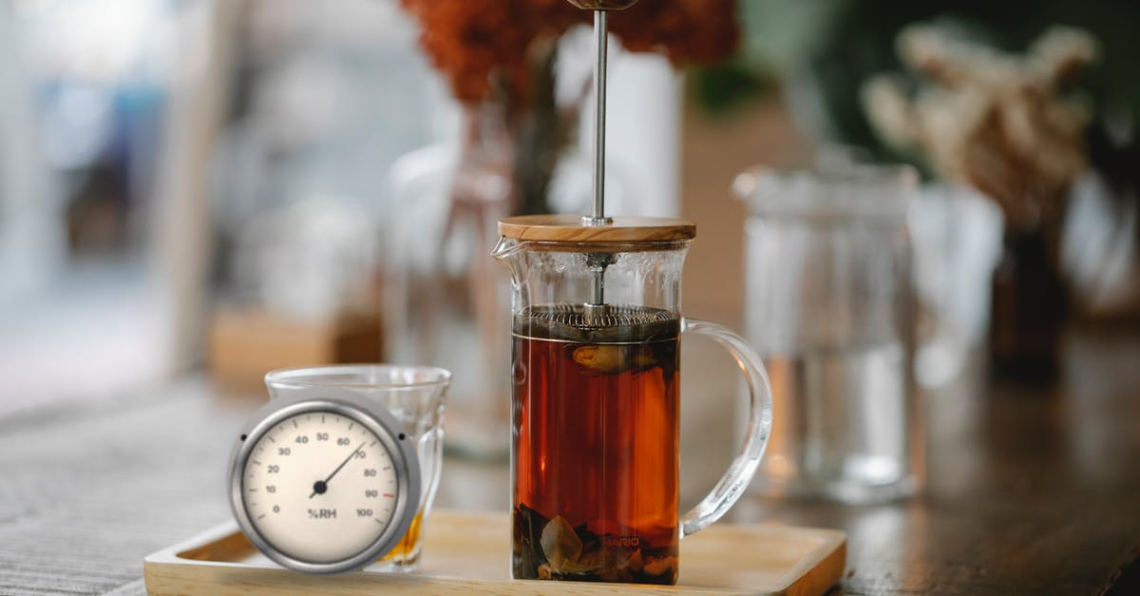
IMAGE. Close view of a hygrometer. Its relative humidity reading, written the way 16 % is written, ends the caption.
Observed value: 67.5 %
